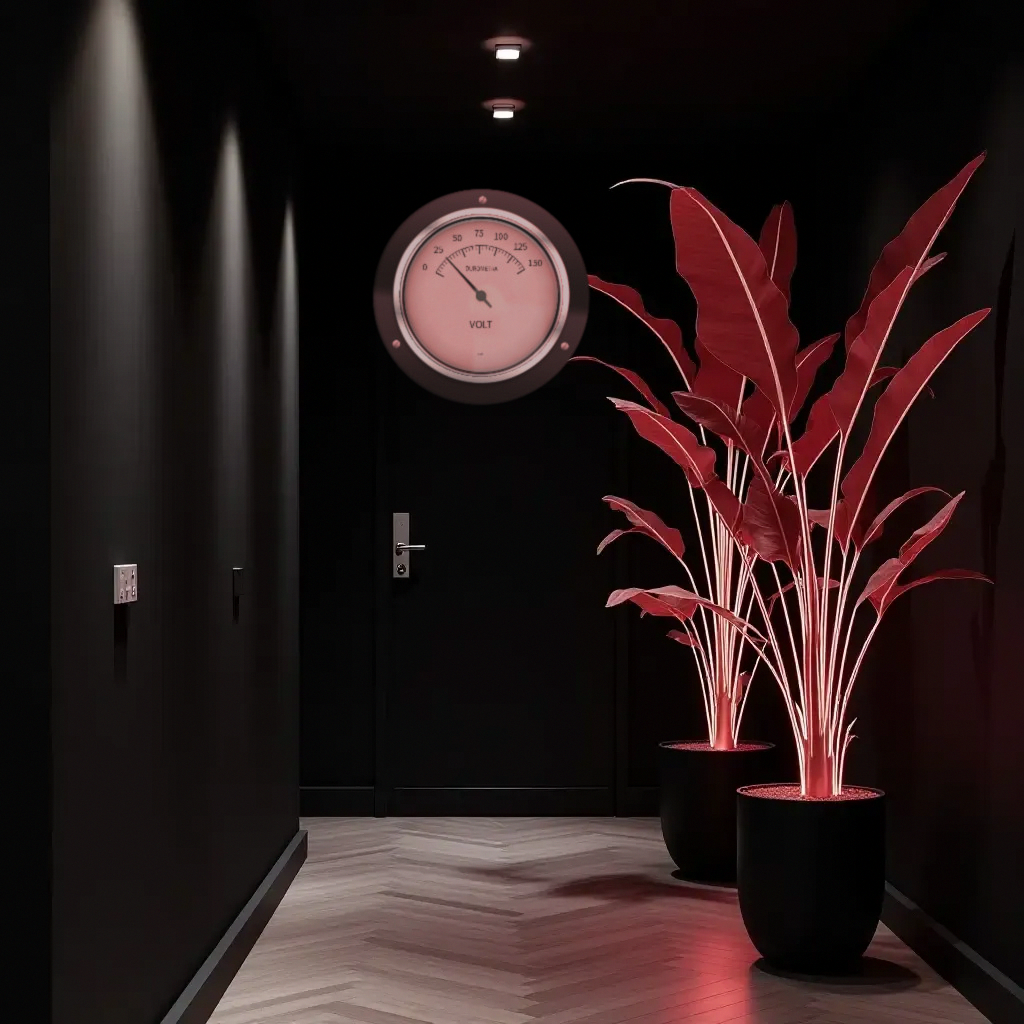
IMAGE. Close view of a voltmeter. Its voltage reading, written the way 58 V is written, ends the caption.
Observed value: 25 V
